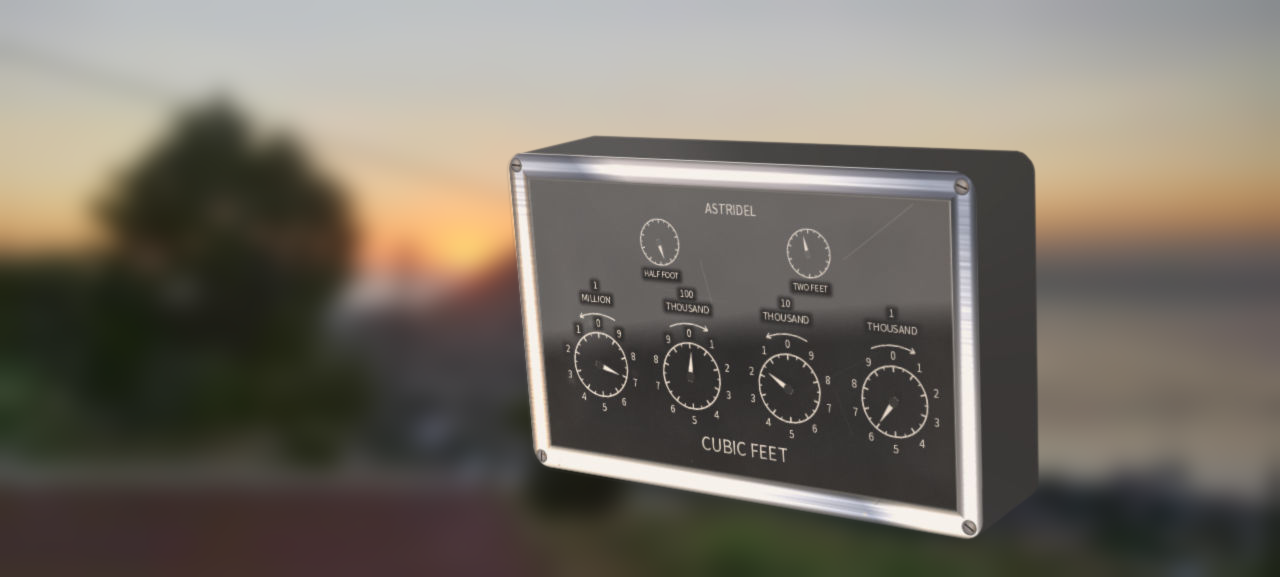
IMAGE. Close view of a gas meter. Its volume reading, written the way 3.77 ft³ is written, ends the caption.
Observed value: 701600 ft³
